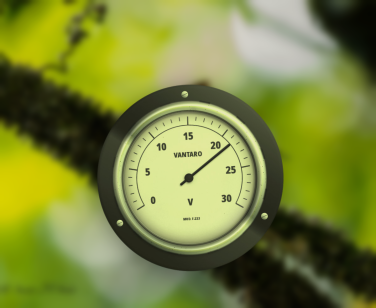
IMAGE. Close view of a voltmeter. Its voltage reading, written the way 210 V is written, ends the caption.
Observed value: 21.5 V
